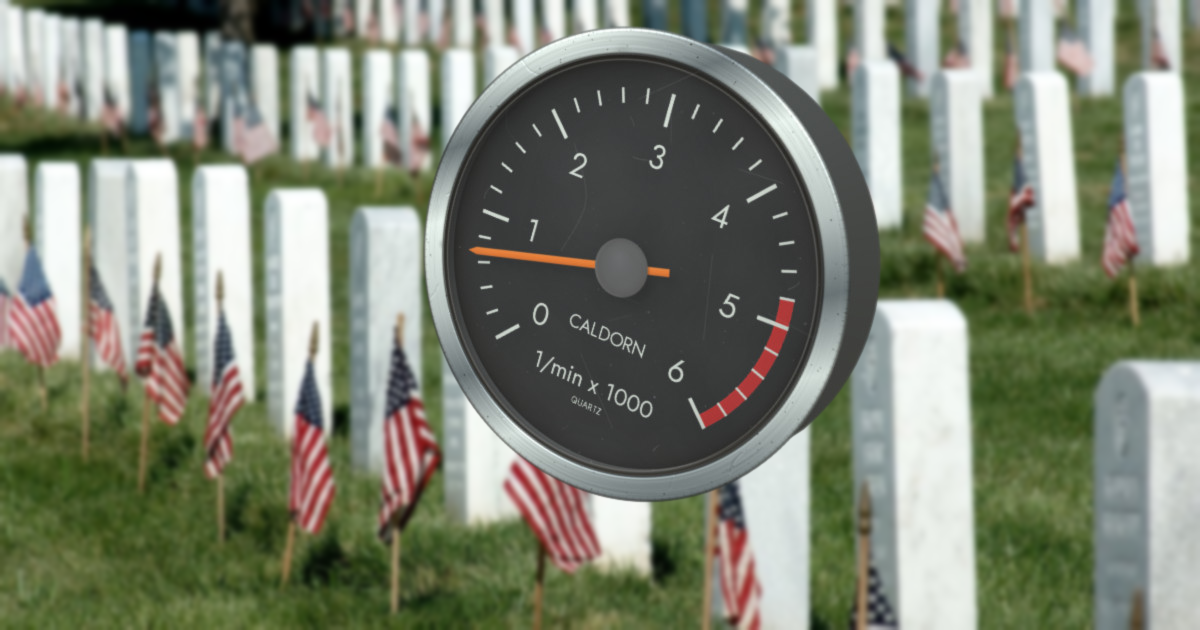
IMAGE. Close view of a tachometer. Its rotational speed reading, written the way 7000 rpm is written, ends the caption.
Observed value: 700 rpm
